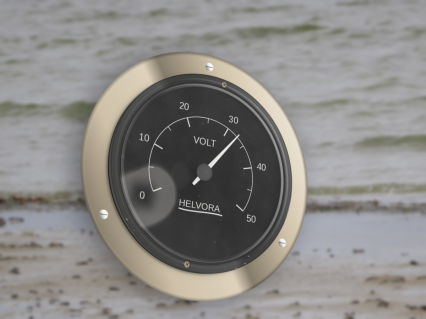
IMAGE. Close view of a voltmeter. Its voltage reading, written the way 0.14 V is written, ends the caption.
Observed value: 32.5 V
